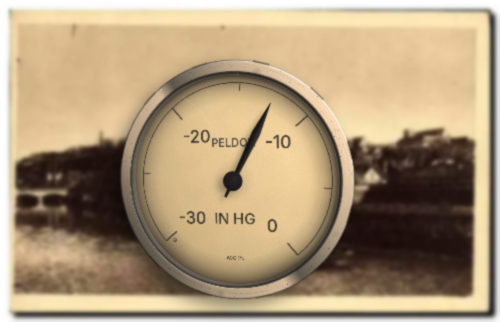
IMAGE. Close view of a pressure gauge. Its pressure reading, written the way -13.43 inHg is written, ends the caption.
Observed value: -12.5 inHg
